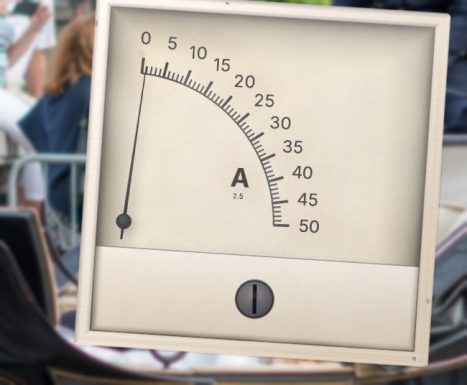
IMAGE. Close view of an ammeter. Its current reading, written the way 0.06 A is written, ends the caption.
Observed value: 1 A
